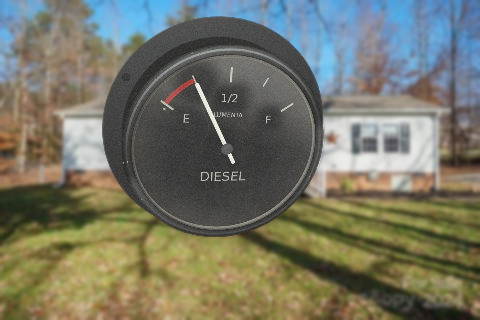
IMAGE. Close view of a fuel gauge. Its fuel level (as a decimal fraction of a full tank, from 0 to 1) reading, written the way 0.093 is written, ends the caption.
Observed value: 0.25
